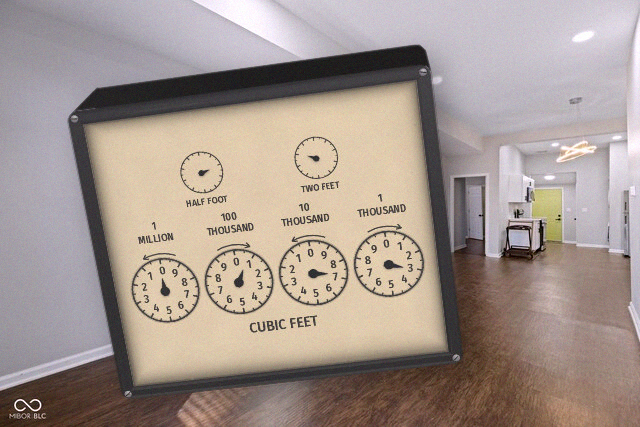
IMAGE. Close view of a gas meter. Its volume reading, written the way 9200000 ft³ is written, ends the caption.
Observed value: 7300 ft³
